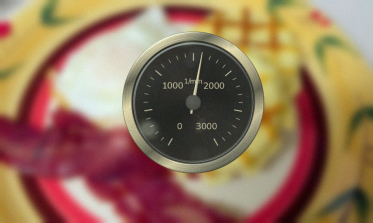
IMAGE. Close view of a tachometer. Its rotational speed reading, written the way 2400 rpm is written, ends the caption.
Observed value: 1600 rpm
